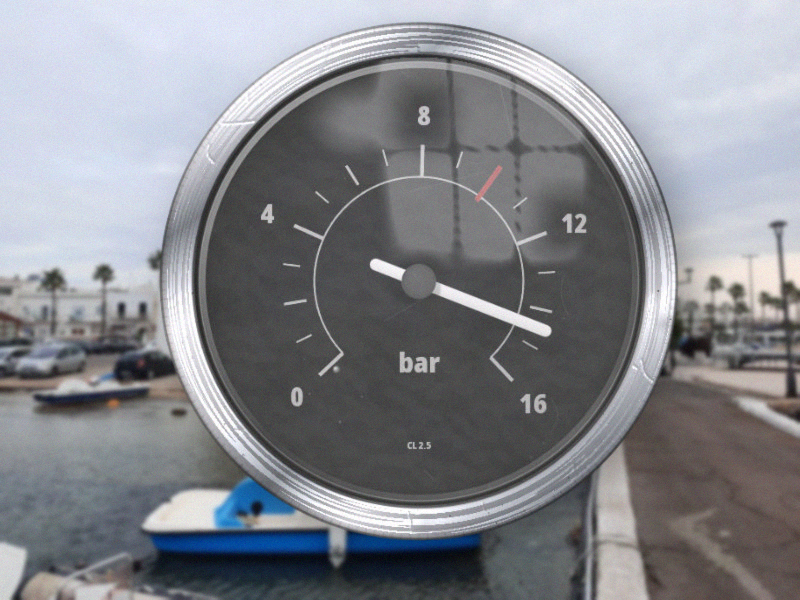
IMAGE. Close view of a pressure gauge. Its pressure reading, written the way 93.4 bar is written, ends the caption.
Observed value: 14.5 bar
